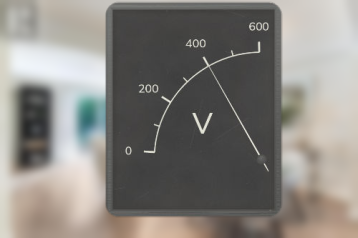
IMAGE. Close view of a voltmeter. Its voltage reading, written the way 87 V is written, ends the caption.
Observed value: 400 V
